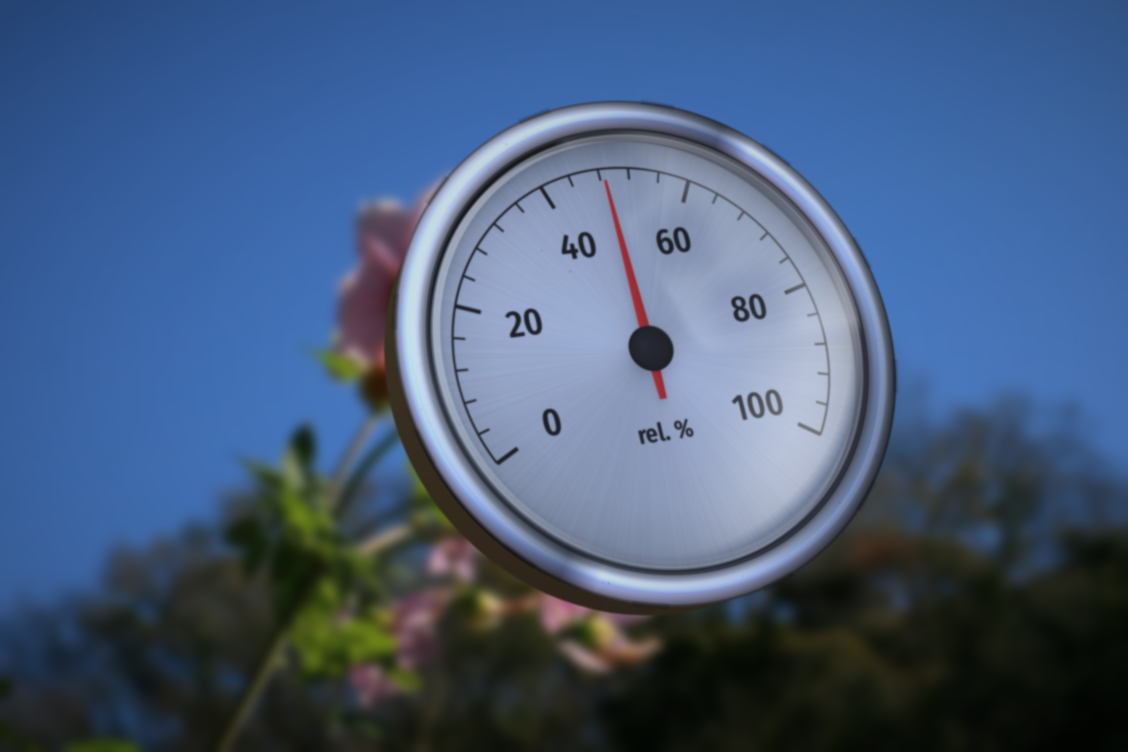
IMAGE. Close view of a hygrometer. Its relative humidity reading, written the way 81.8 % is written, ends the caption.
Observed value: 48 %
